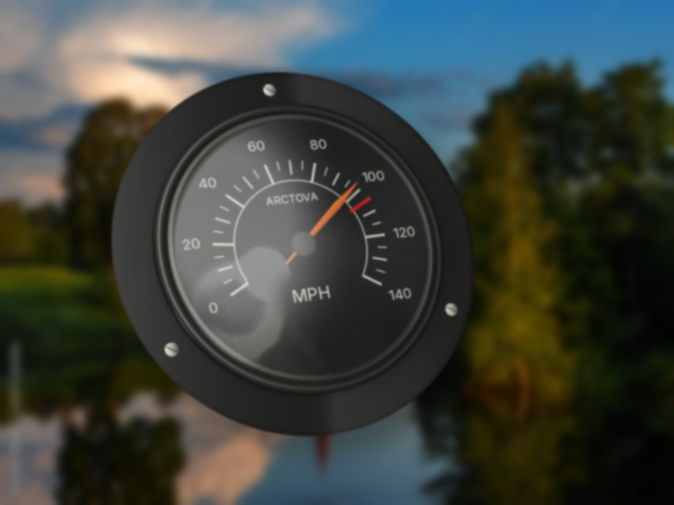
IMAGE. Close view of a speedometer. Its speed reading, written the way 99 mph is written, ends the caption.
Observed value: 97.5 mph
